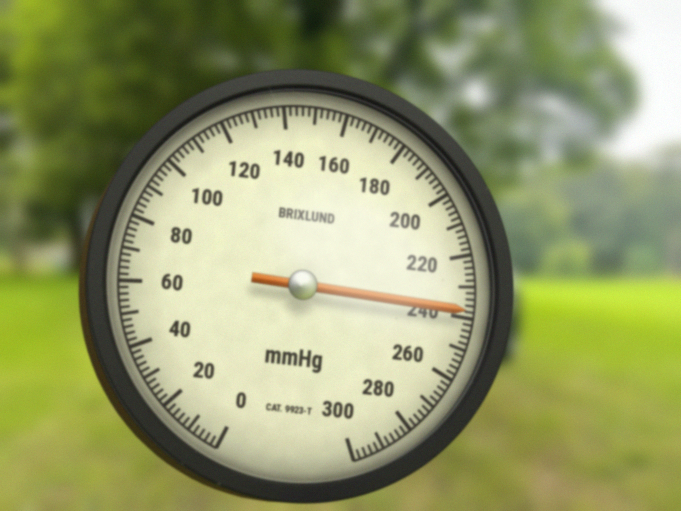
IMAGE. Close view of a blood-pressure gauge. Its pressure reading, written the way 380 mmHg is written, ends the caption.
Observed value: 238 mmHg
